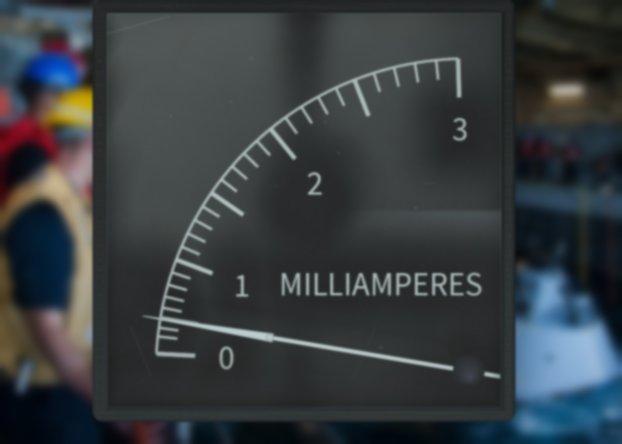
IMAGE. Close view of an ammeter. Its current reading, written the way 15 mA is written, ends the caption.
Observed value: 0.5 mA
